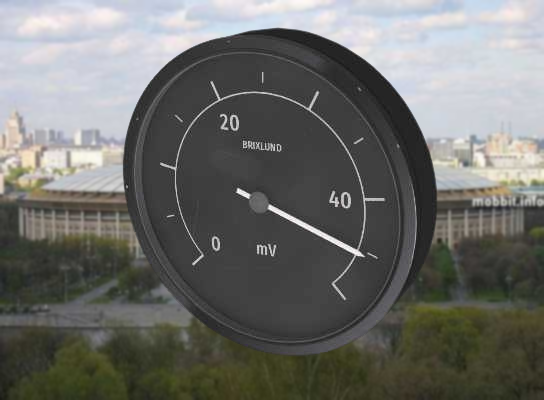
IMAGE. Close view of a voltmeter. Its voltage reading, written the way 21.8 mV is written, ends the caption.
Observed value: 45 mV
